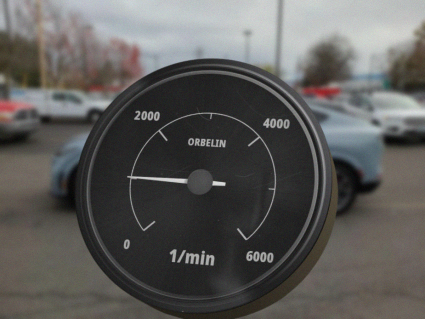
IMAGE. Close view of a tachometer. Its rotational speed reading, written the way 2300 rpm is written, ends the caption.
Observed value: 1000 rpm
